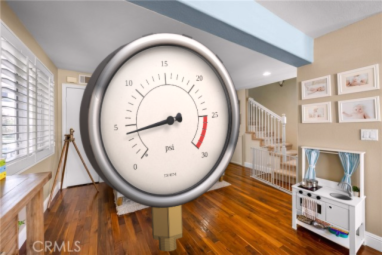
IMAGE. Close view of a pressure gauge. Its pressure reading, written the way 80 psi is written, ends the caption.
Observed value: 4 psi
